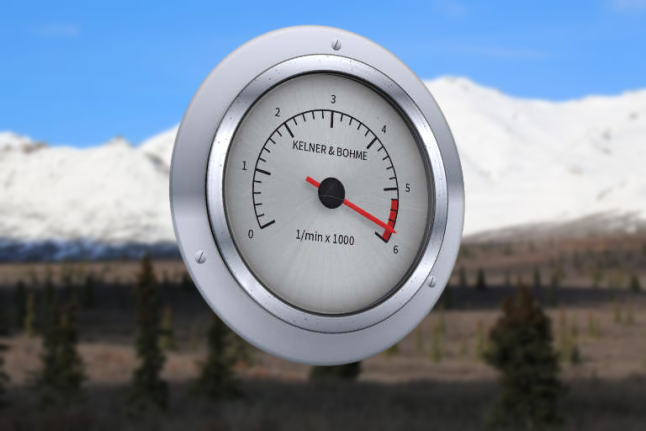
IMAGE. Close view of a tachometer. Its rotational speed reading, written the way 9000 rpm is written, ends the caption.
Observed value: 5800 rpm
